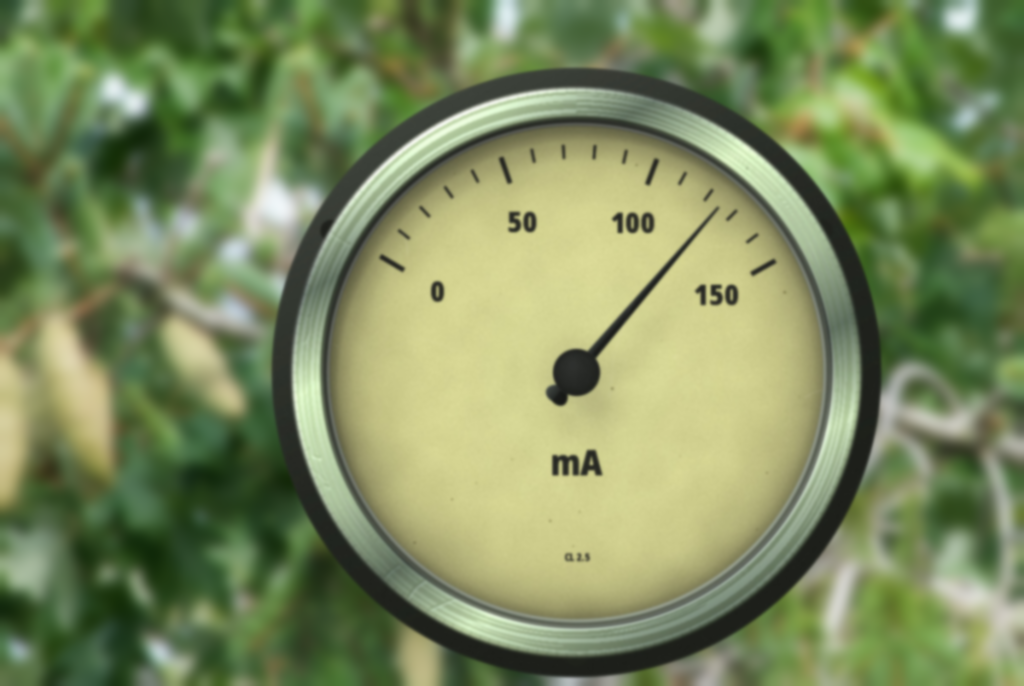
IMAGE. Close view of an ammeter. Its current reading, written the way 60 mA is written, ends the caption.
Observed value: 125 mA
